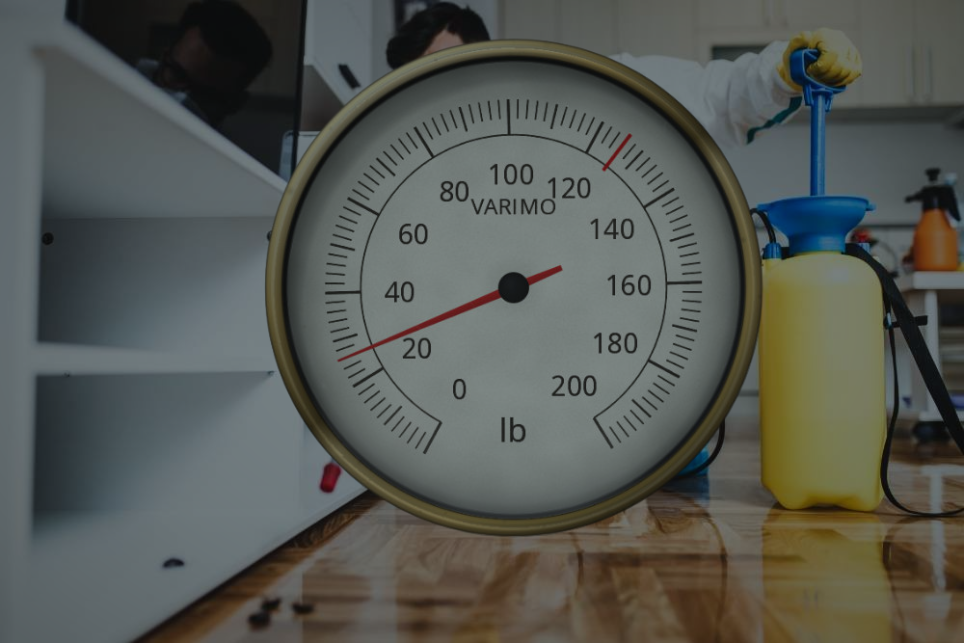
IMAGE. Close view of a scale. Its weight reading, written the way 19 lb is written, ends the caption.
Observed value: 26 lb
